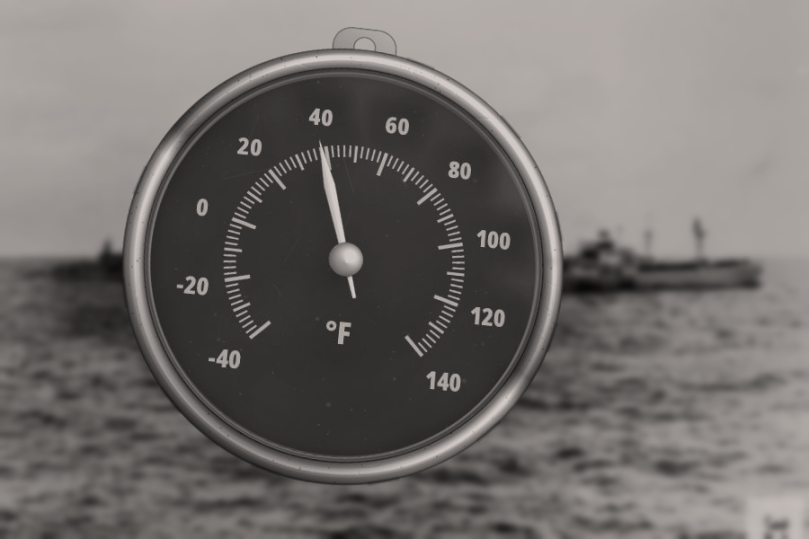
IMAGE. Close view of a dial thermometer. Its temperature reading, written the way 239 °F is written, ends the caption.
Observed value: 38 °F
